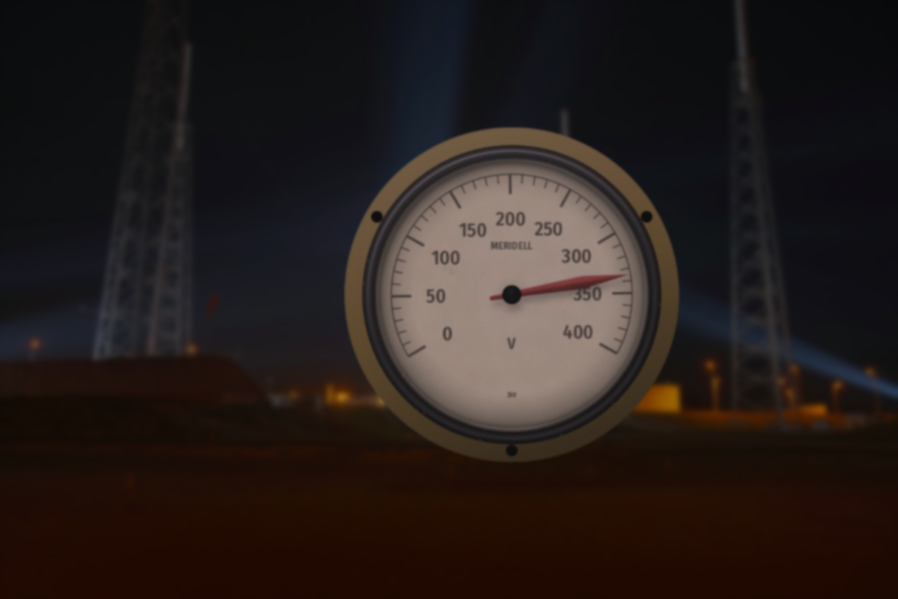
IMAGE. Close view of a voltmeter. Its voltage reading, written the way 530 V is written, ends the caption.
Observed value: 335 V
